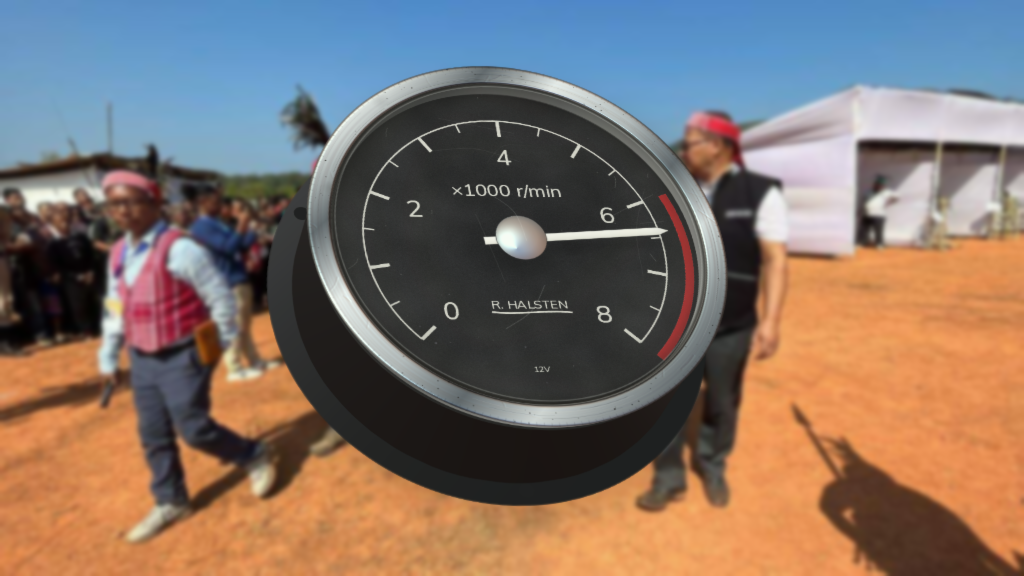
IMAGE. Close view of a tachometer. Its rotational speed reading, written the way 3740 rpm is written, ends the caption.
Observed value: 6500 rpm
